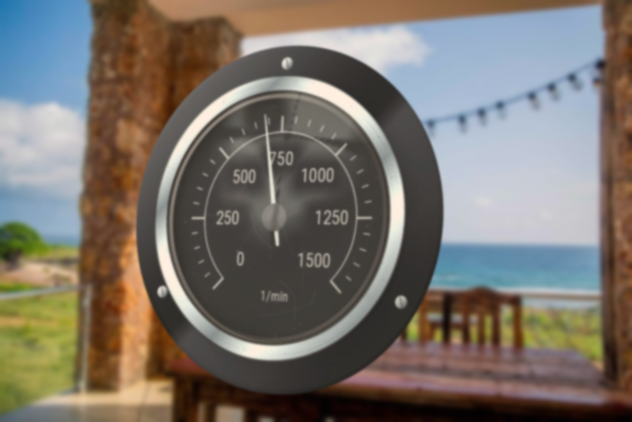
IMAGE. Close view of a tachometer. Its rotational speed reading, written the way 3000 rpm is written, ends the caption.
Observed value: 700 rpm
